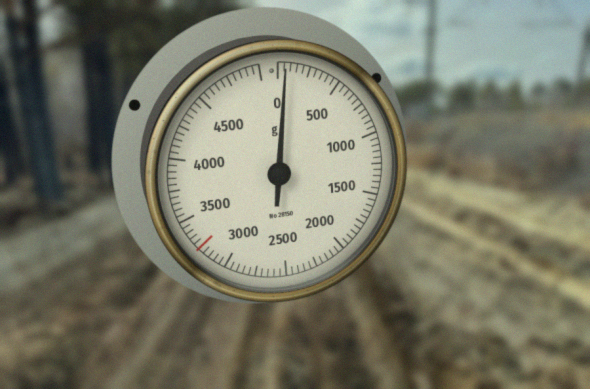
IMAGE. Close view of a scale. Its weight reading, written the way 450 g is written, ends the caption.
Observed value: 50 g
